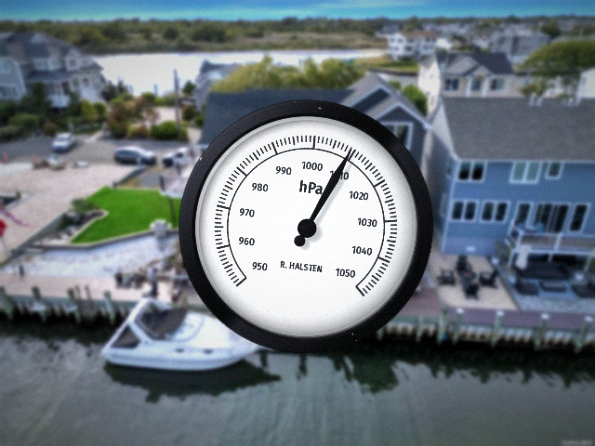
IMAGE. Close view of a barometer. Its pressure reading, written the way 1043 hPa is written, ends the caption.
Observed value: 1009 hPa
